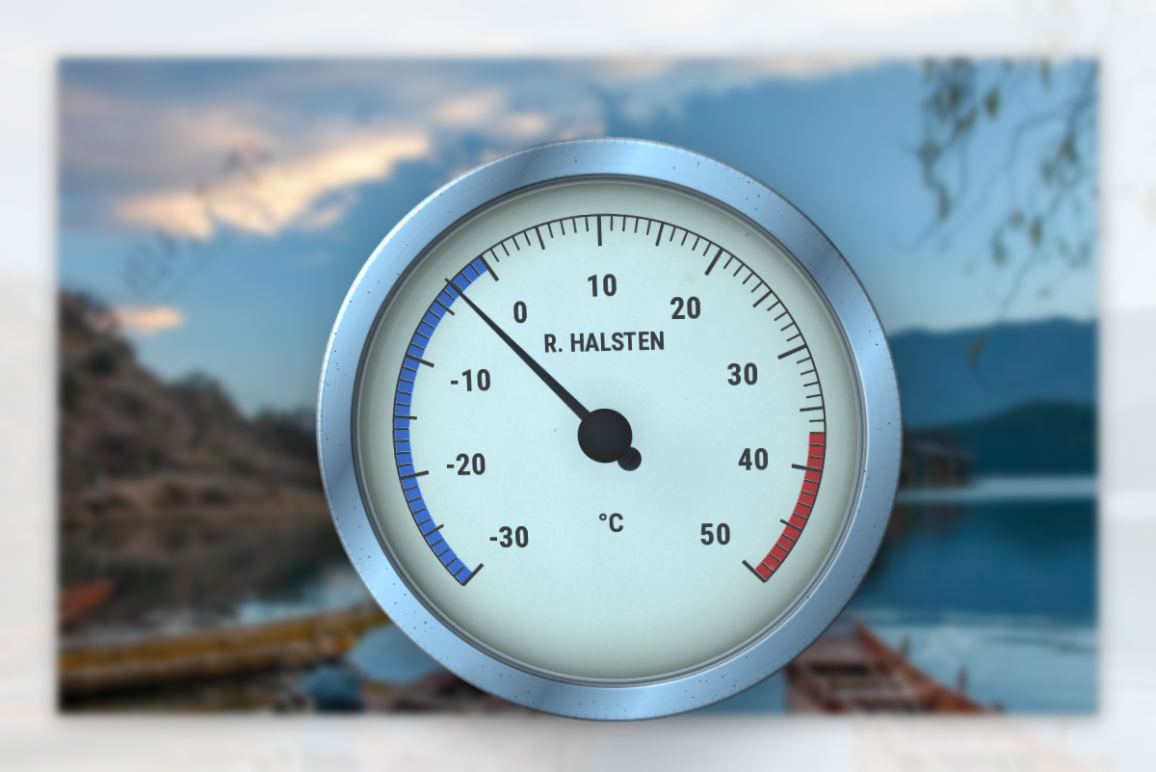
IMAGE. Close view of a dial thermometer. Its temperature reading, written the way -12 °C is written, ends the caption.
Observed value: -3 °C
